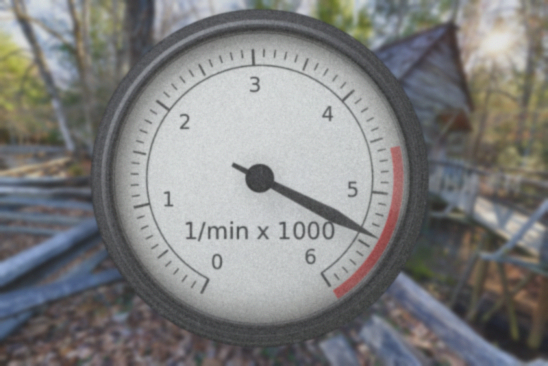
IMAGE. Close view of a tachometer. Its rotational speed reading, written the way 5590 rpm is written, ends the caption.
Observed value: 5400 rpm
